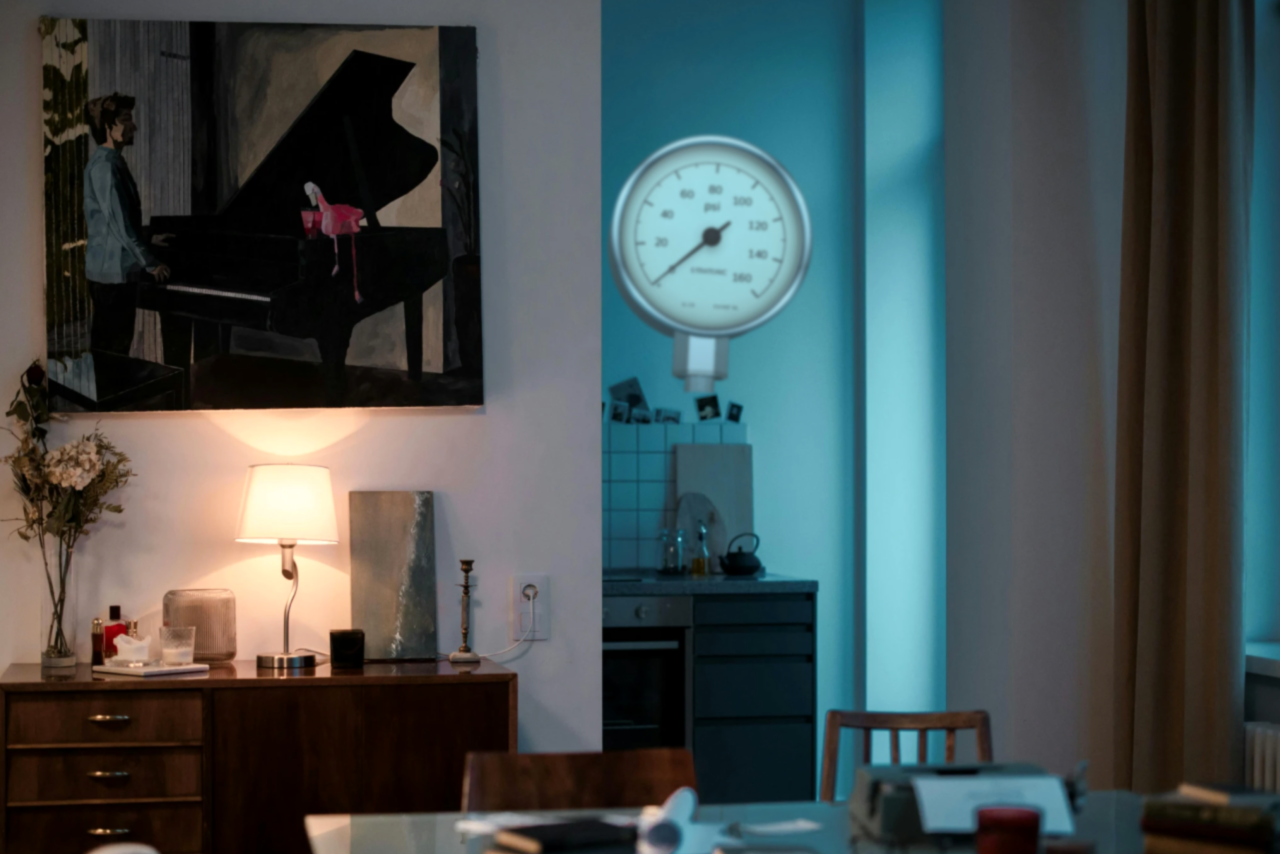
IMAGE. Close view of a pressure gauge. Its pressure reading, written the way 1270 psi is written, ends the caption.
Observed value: 0 psi
